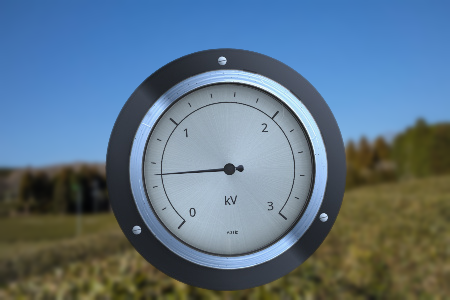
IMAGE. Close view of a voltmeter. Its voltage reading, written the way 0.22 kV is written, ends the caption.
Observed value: 0.5 kV
